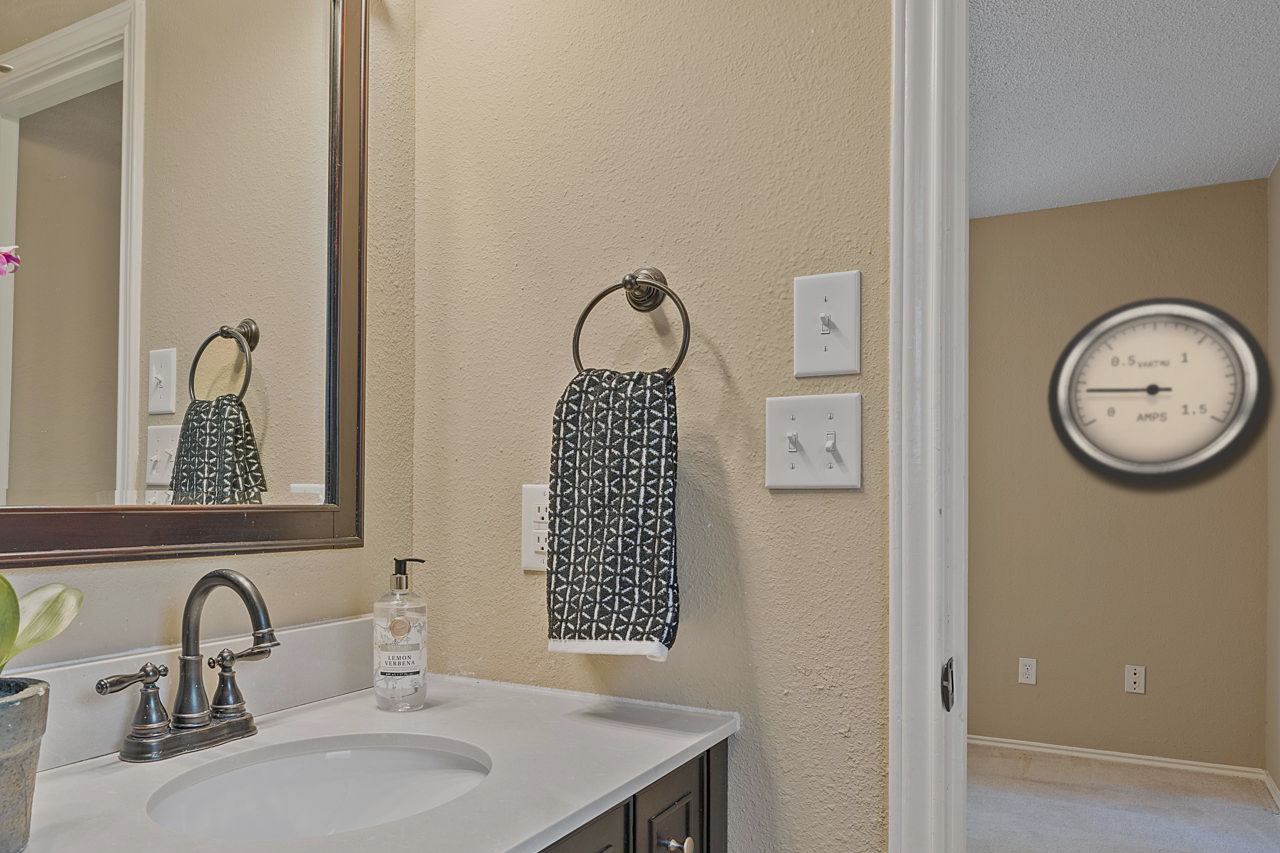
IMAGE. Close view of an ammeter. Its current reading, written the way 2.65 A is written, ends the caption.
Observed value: 0.2 A
